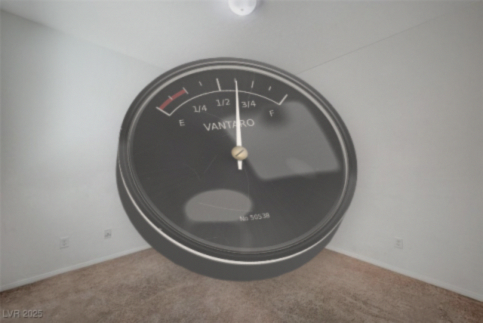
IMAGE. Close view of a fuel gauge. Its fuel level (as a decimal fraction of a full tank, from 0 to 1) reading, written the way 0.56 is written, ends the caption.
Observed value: 0.625
